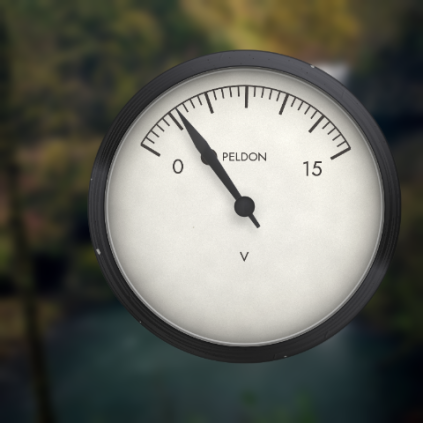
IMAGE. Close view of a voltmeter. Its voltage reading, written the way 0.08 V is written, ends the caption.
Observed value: 3 V
